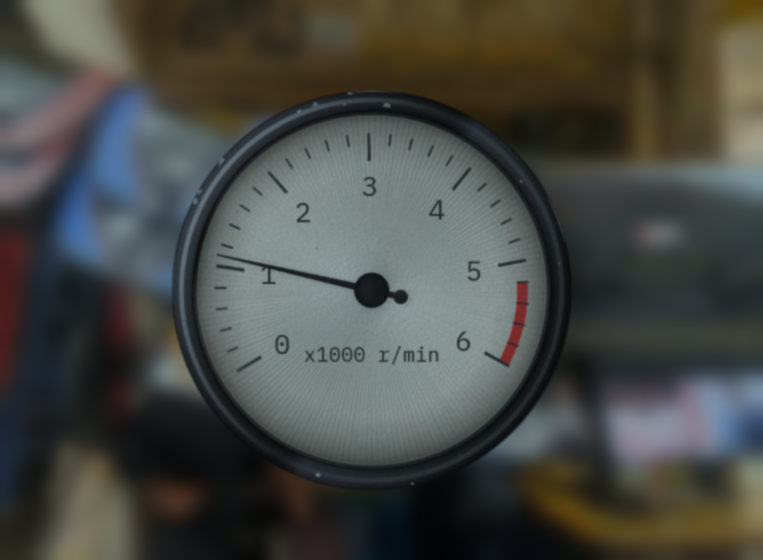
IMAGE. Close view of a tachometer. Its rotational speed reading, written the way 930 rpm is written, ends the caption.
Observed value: 1100 rpm
